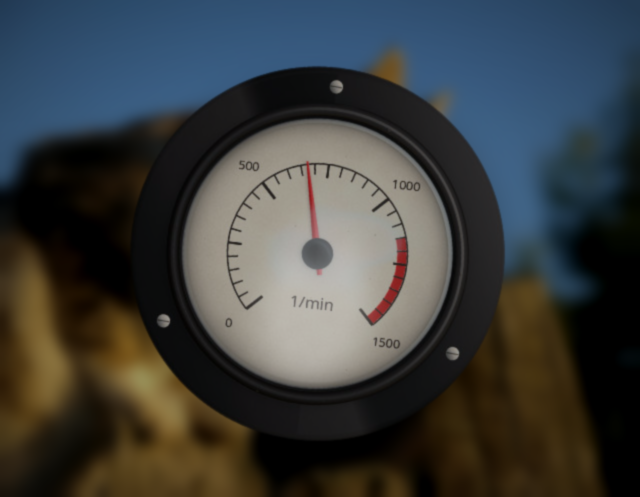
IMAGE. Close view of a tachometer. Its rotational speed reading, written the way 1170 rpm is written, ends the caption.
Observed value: 675 rpm
